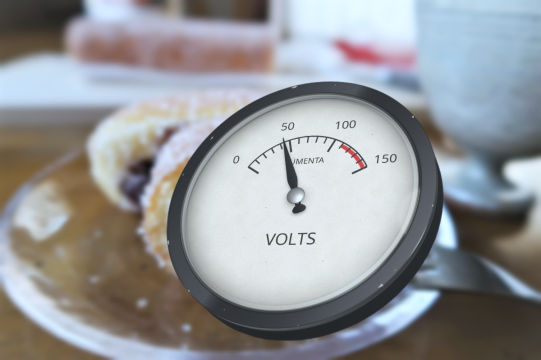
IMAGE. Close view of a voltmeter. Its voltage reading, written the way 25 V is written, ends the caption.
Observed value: 45 V
